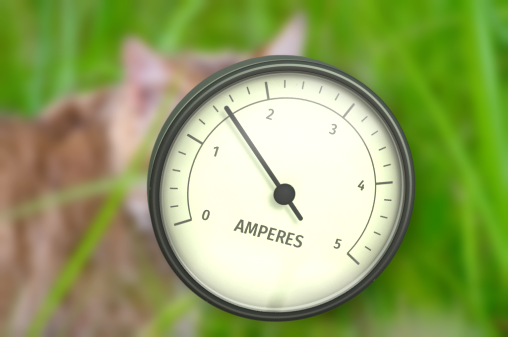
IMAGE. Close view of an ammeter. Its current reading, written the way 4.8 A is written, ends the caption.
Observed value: 1.5 A
